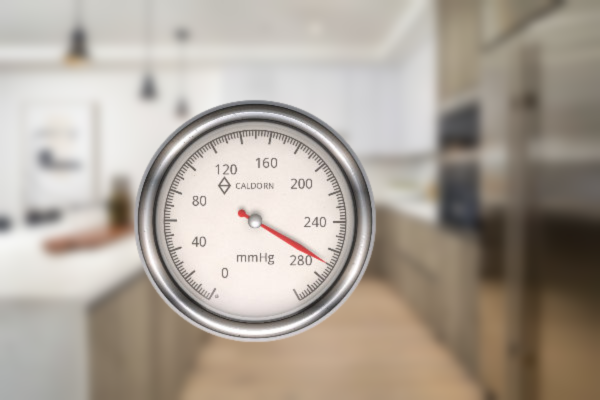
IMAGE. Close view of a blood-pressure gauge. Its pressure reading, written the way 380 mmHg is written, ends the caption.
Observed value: 270 mmHg
